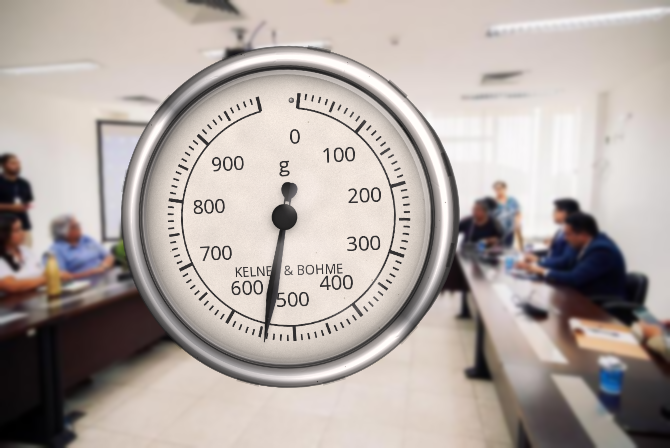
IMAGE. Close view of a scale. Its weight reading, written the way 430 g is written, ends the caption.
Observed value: 540 g
